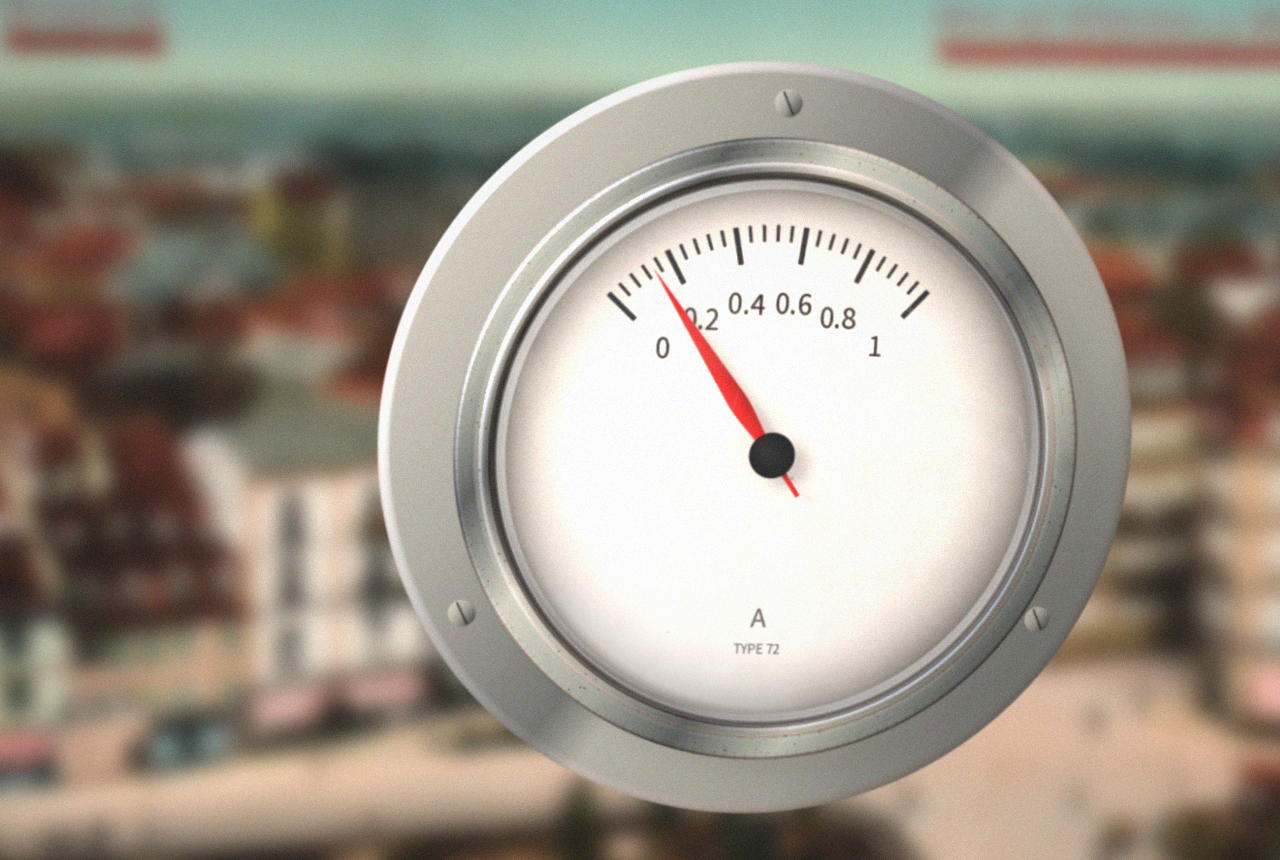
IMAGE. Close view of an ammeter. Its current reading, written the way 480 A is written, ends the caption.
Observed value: 0.14 A
